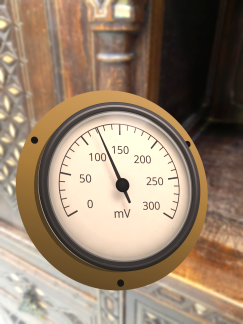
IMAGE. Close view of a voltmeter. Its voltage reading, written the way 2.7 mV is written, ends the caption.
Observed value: 120 mV
